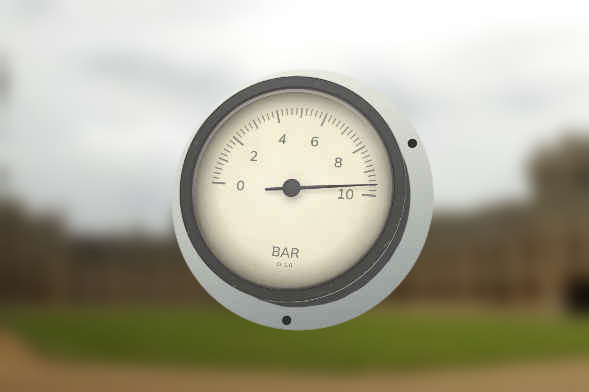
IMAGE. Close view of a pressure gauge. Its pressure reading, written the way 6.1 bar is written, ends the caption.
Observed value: 9.6 bar
